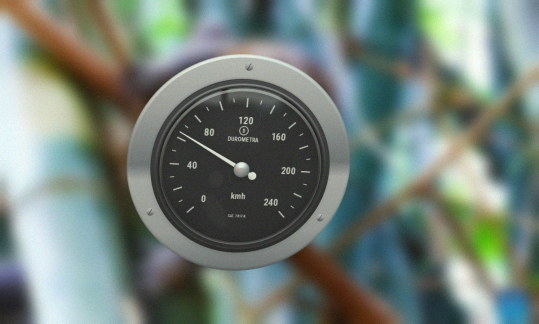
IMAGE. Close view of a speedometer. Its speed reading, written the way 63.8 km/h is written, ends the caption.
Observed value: 65 km/h
